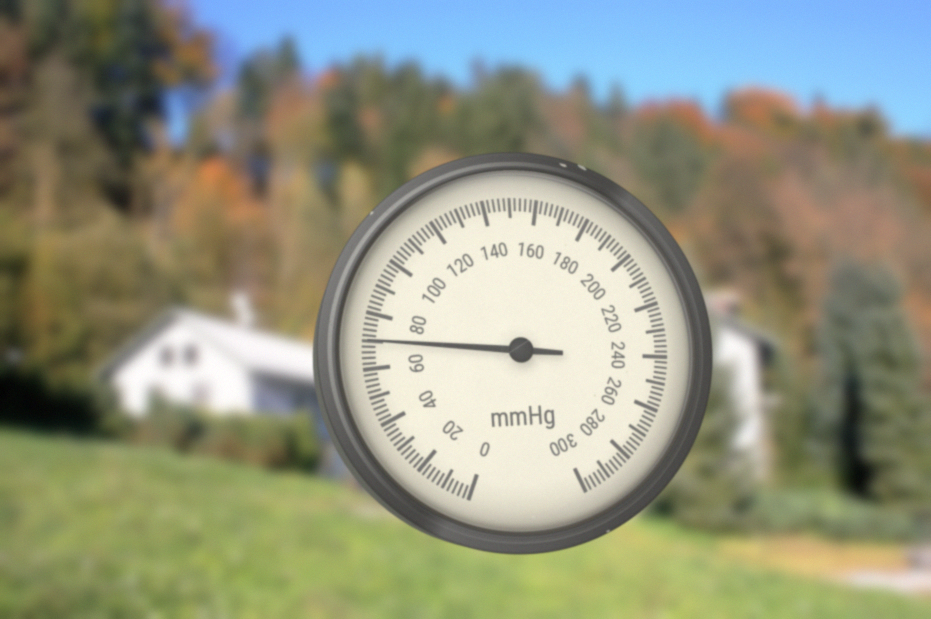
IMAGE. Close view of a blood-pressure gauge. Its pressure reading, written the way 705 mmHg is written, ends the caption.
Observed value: 70 mmHg
